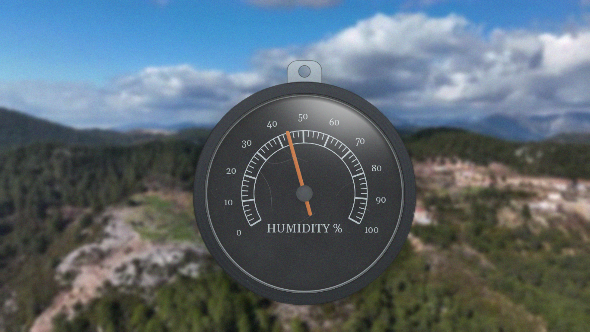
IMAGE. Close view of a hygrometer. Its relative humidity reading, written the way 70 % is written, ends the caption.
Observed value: 44 %
